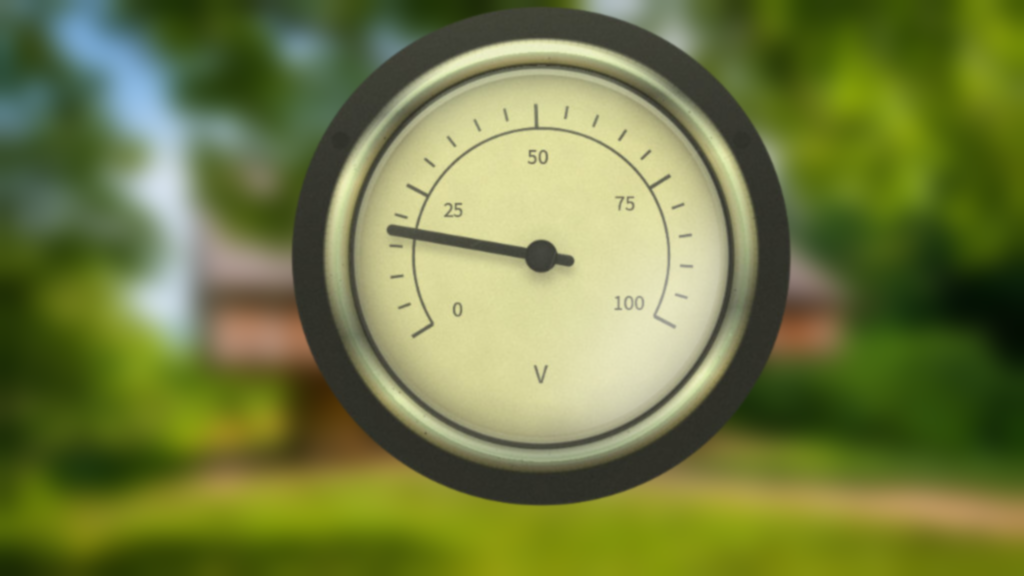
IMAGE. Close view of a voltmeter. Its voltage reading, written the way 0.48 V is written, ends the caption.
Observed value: 17.5 V
